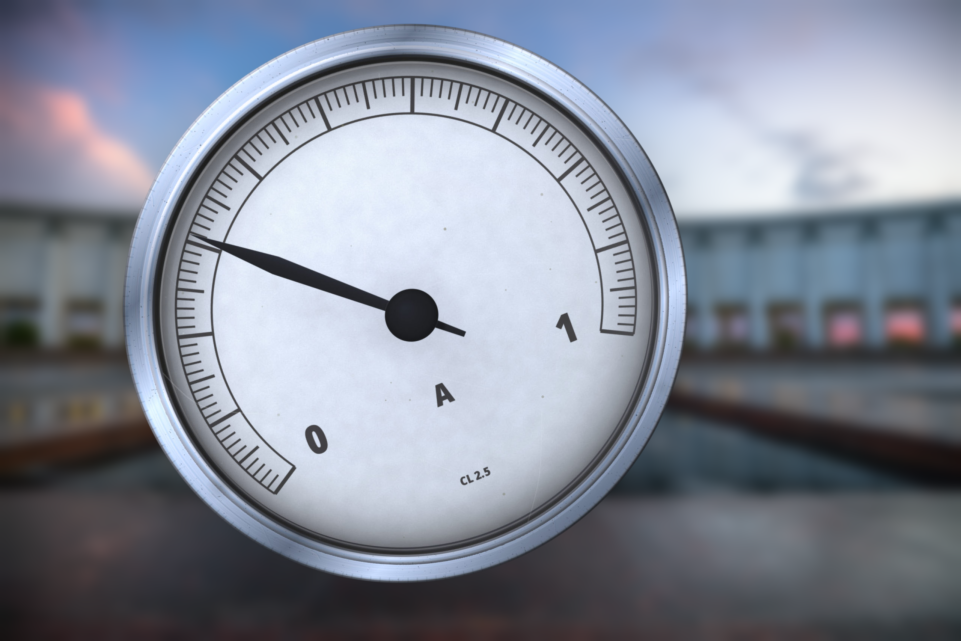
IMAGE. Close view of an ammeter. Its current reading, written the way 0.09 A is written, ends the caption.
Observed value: 0.31 A
